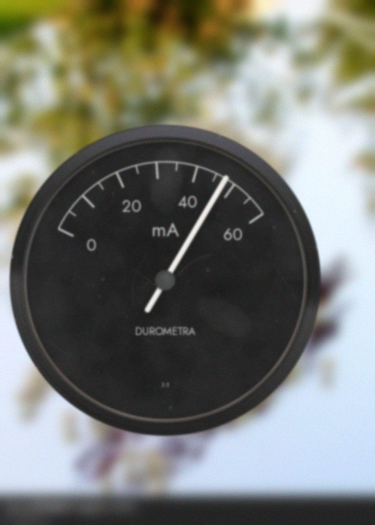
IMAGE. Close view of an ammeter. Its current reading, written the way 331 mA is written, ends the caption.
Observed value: 47.5 mA
